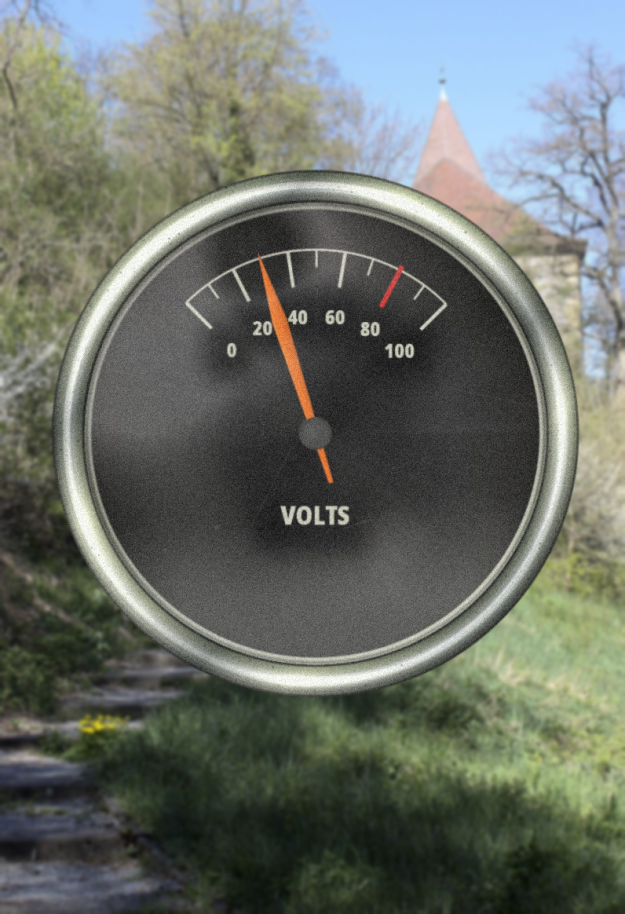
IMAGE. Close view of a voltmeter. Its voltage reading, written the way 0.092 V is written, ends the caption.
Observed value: 30 V
